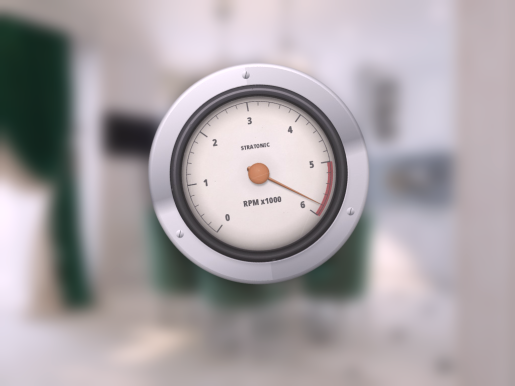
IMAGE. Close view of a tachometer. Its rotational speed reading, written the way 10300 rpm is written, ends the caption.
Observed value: 5800 rpm
